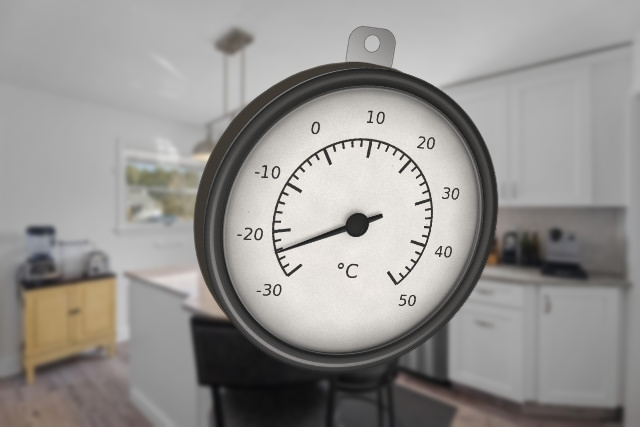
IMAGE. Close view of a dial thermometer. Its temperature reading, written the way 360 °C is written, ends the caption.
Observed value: -24 °C
